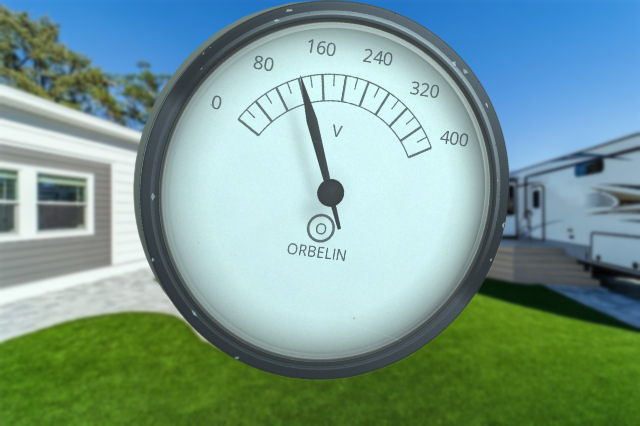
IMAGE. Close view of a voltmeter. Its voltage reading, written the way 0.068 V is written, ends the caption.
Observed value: 120 V
